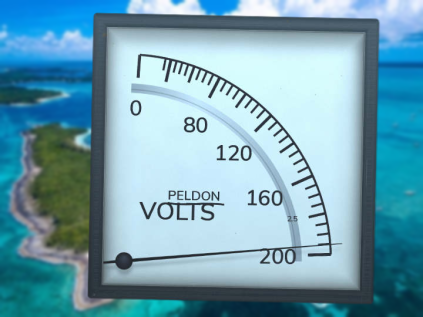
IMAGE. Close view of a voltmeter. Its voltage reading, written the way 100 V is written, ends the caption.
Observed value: 195 V
